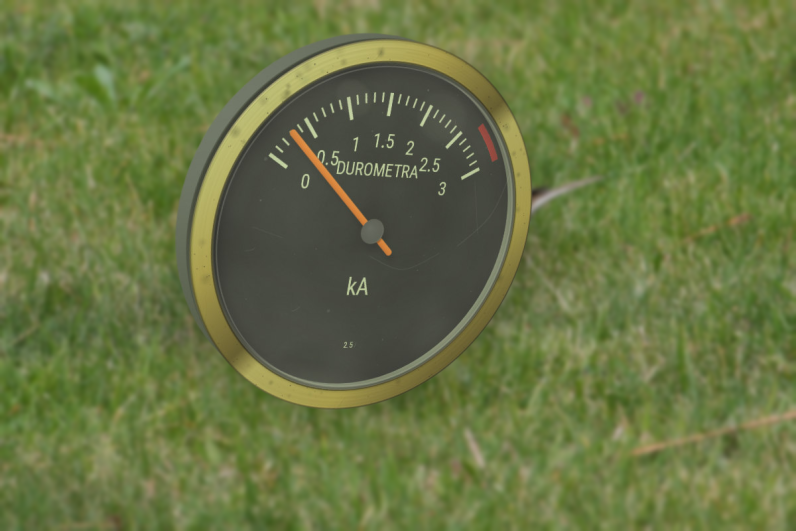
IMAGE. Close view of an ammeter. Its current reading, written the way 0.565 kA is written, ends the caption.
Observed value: 0.3 kA
